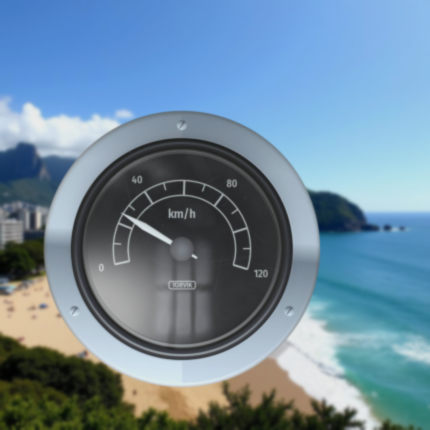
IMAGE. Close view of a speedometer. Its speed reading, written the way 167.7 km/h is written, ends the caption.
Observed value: 25 km/h
